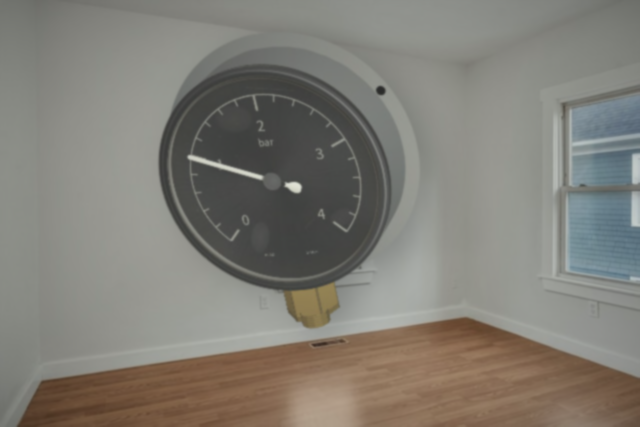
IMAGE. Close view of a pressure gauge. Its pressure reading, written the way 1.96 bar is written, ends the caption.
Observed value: 1 bar
